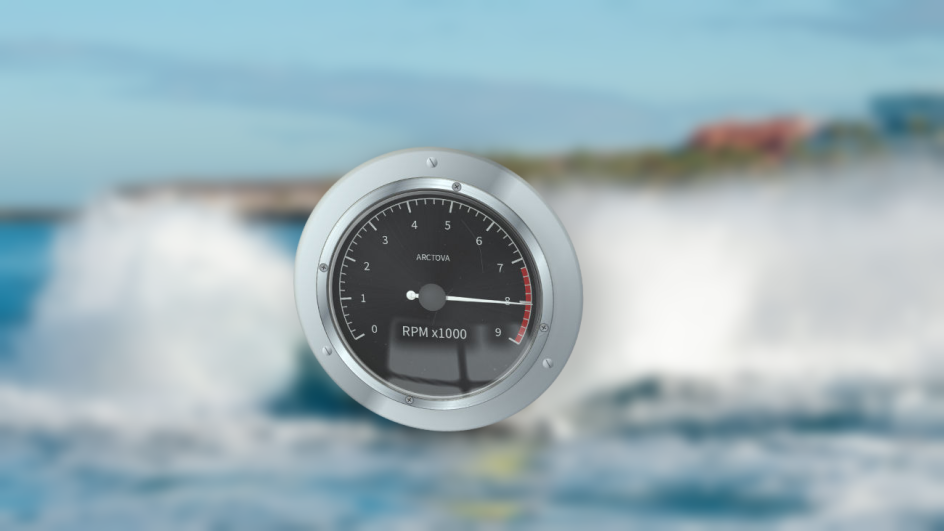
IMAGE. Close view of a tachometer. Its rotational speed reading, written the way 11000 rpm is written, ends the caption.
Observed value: 8000 rpm
